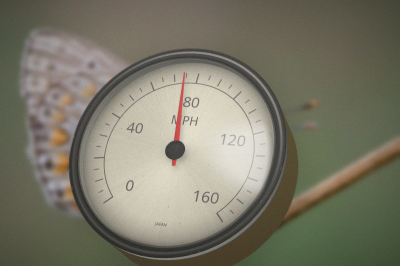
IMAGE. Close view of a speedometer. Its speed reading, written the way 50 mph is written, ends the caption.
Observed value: 75 mph
